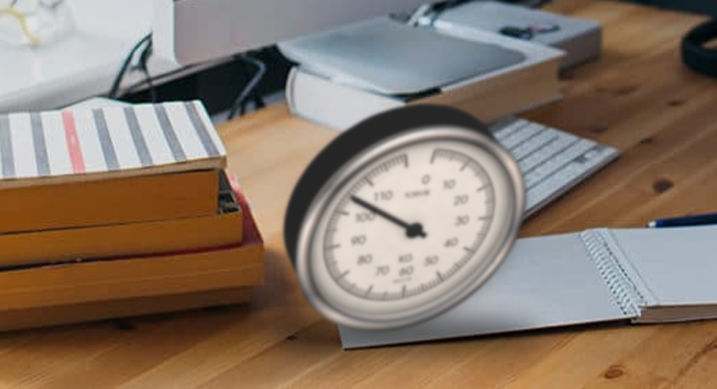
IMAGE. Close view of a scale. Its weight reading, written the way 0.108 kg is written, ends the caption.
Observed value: 105 kg
